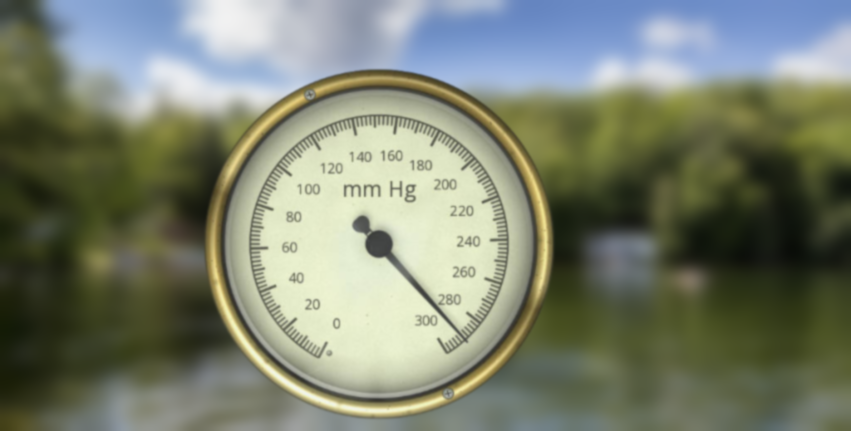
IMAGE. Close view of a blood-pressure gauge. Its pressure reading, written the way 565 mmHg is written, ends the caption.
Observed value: 290 mmHg
